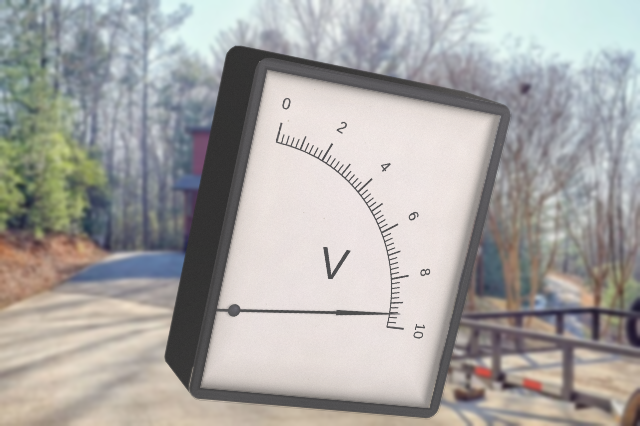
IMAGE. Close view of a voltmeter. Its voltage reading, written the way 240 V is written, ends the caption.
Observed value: 9.4 V
